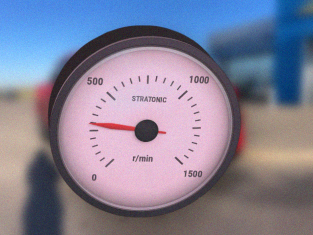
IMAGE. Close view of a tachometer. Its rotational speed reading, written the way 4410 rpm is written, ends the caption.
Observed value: 300 rpm
